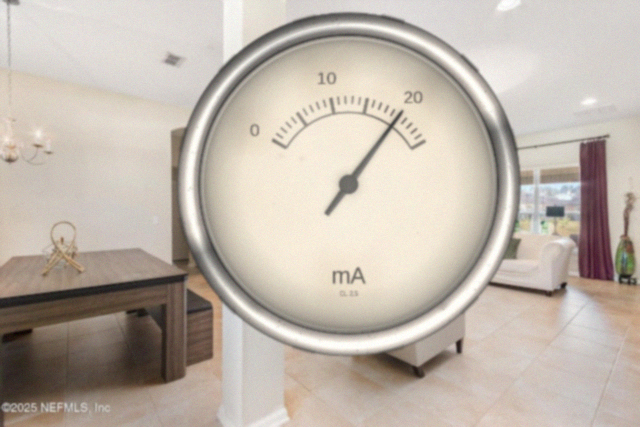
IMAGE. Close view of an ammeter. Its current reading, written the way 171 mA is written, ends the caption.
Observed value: 20 mA
